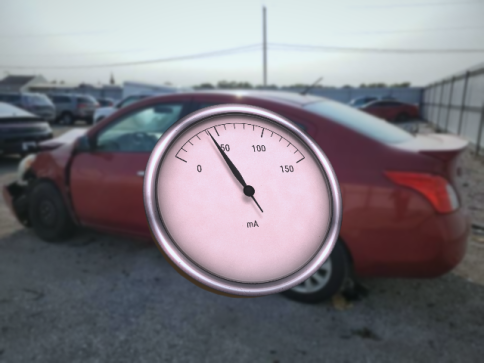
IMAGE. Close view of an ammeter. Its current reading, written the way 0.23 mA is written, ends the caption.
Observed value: 40 mA
